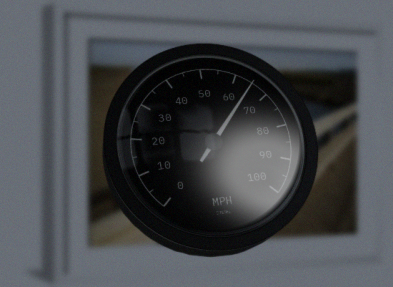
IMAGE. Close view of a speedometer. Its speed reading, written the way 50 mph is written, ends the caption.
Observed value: 65 mph
